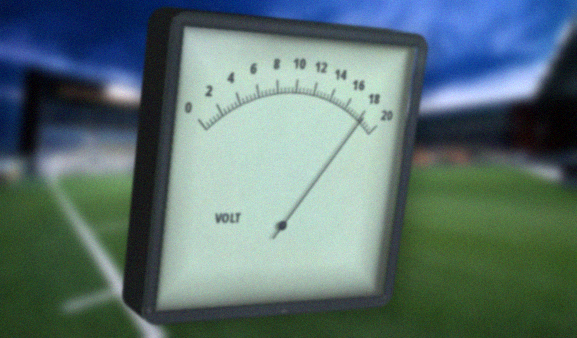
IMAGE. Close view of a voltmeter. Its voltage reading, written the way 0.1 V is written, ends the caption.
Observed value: 18 V
